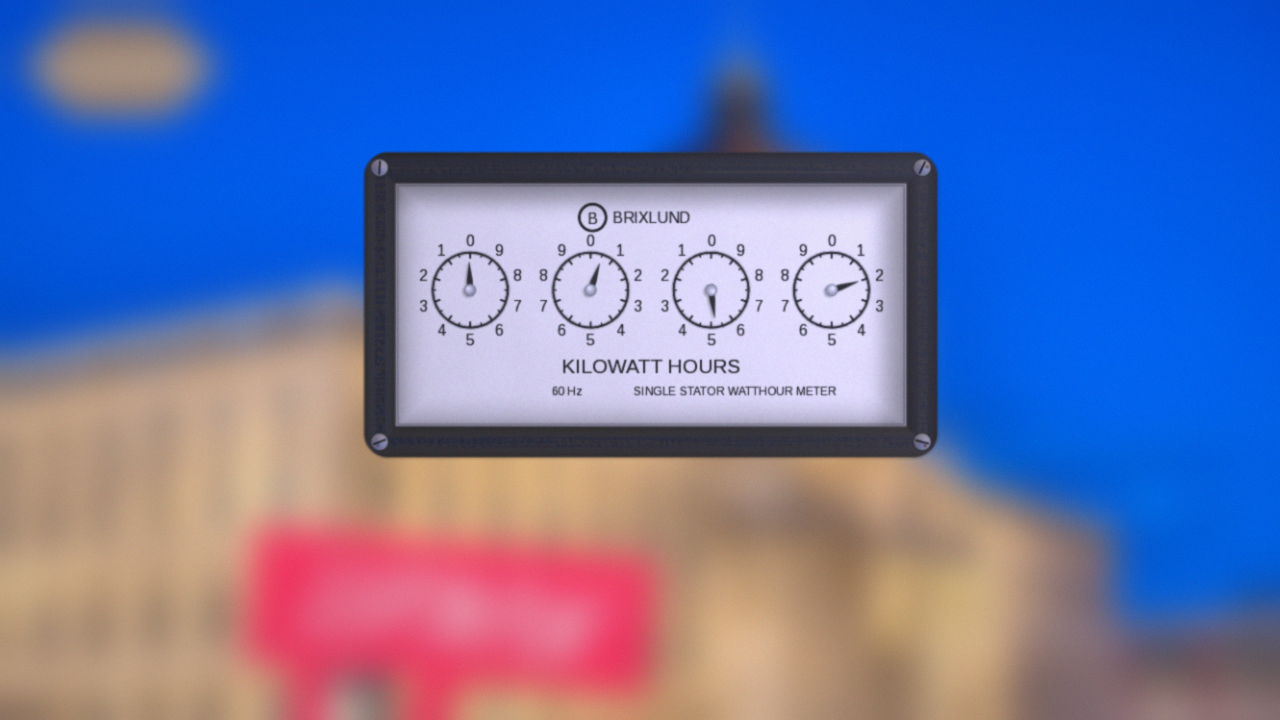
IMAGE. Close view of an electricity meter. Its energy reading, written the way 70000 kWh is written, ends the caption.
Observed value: 52 kWh
